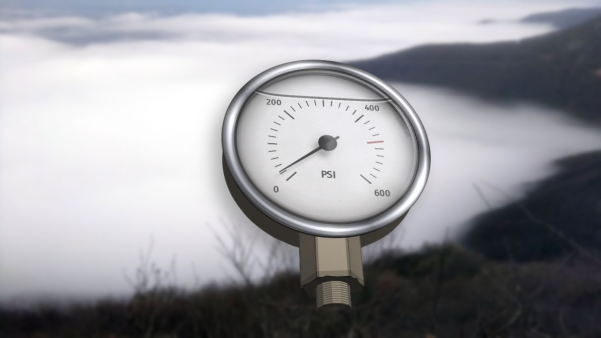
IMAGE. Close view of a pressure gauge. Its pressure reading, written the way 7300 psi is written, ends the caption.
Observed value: 20 psi
